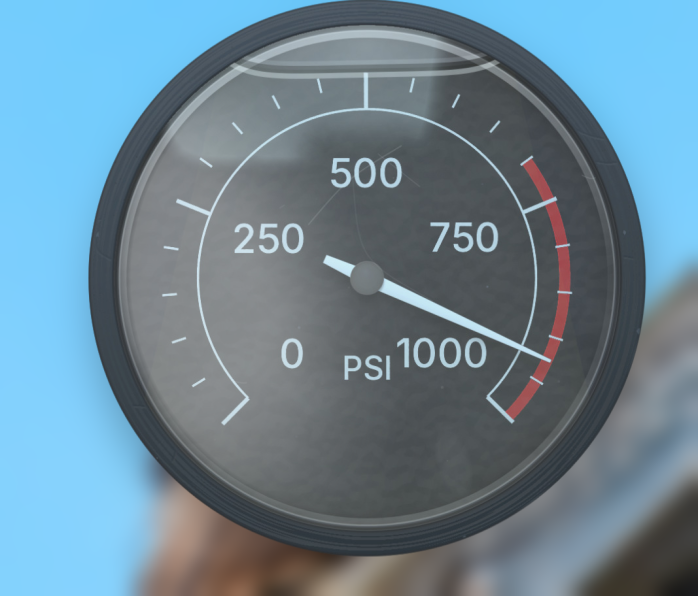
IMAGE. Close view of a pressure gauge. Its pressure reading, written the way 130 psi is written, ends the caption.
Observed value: 925 psi
